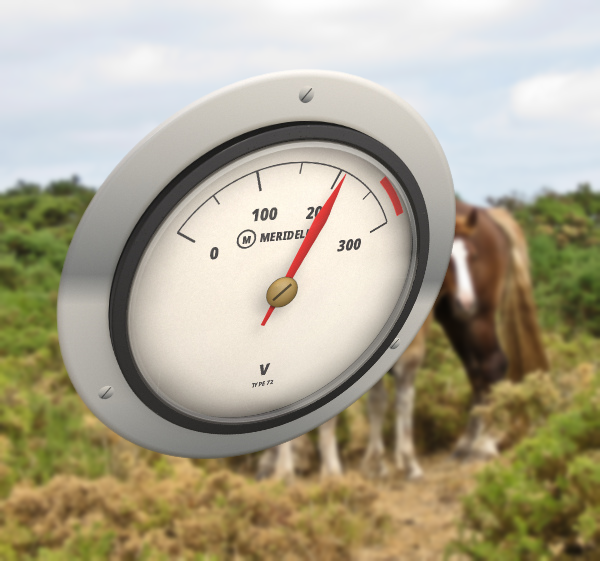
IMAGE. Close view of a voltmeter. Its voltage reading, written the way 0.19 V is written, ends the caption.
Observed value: 200 V
